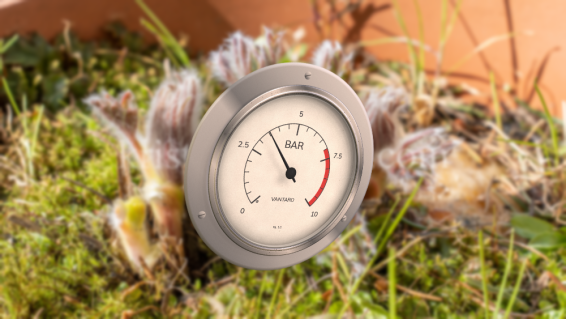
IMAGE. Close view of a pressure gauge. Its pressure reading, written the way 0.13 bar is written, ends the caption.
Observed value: 3.5 bar
